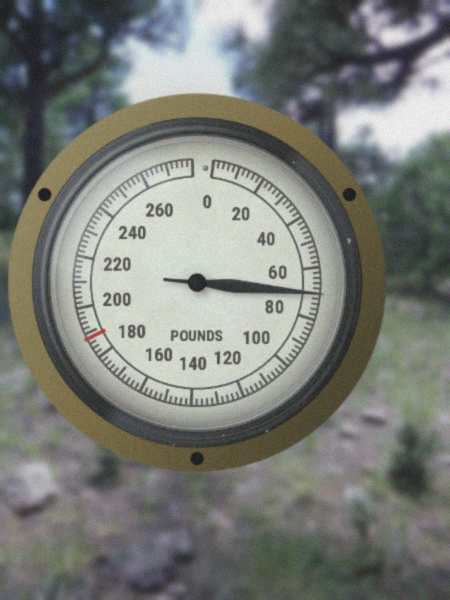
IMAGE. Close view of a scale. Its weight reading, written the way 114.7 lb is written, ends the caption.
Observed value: 70 lb
